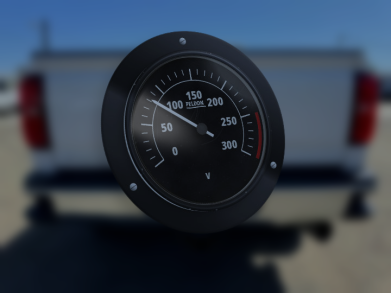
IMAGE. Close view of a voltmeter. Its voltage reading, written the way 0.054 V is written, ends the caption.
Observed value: 80 V
